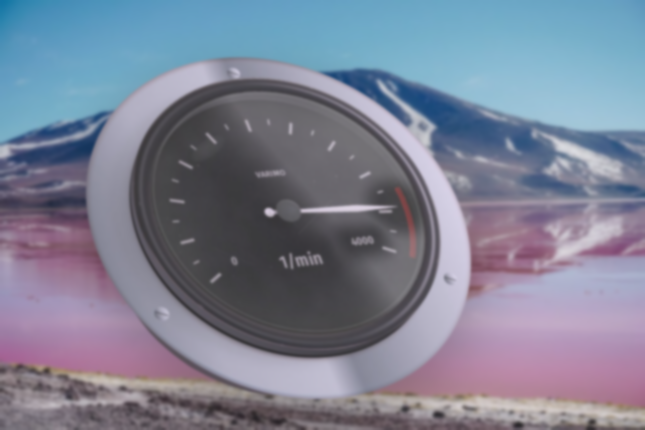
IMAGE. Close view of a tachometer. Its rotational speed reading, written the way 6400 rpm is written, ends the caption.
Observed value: 3600 rpm
